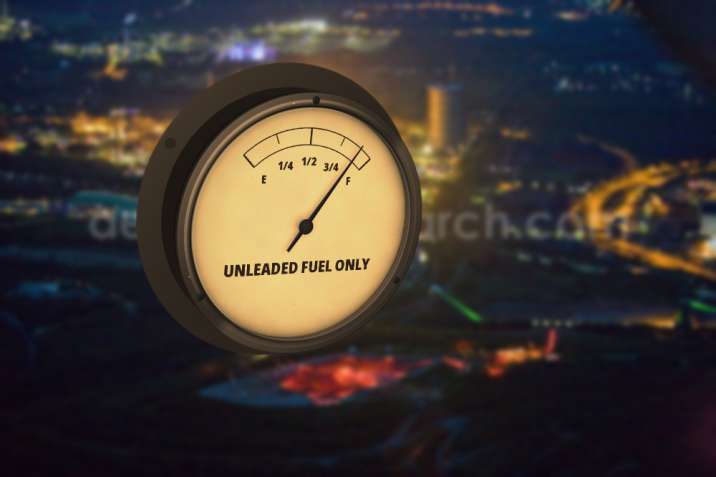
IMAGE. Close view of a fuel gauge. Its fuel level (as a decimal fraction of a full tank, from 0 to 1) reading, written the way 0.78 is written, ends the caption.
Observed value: 0.875
